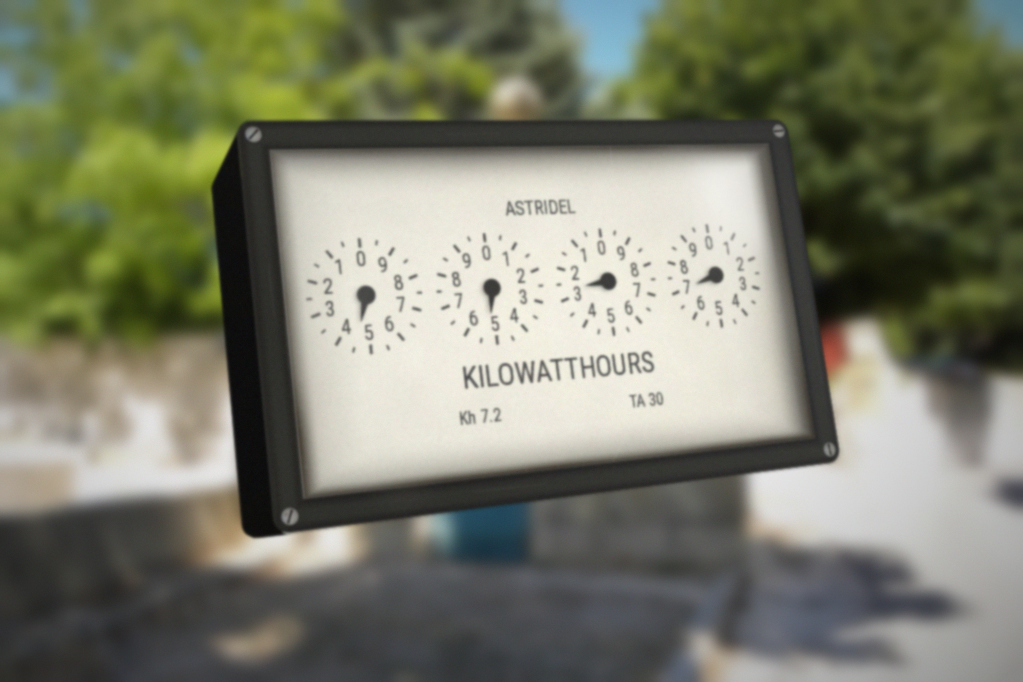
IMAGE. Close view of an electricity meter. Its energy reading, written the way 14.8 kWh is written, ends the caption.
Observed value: 4527 kWh
